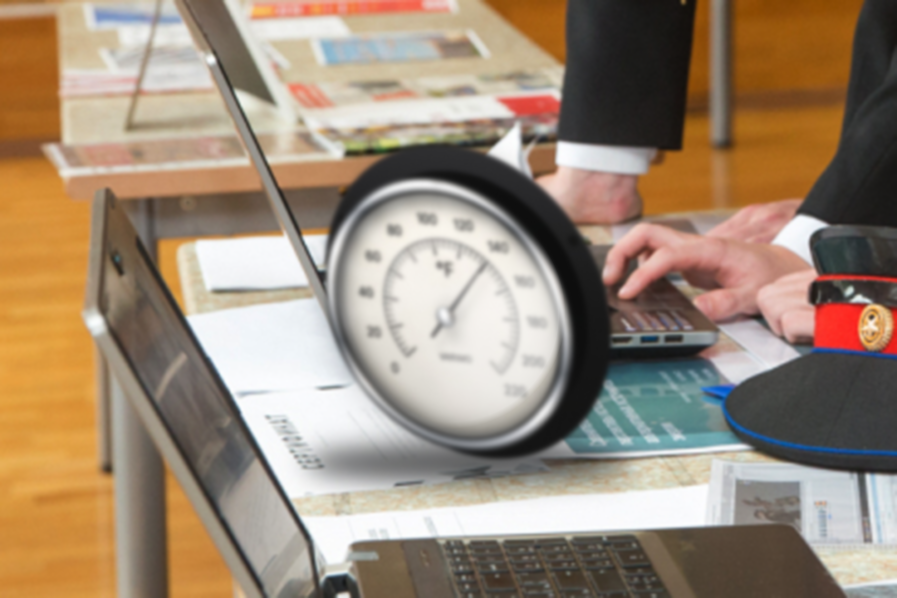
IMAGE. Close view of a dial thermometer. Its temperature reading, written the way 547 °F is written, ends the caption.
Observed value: 140 °F
